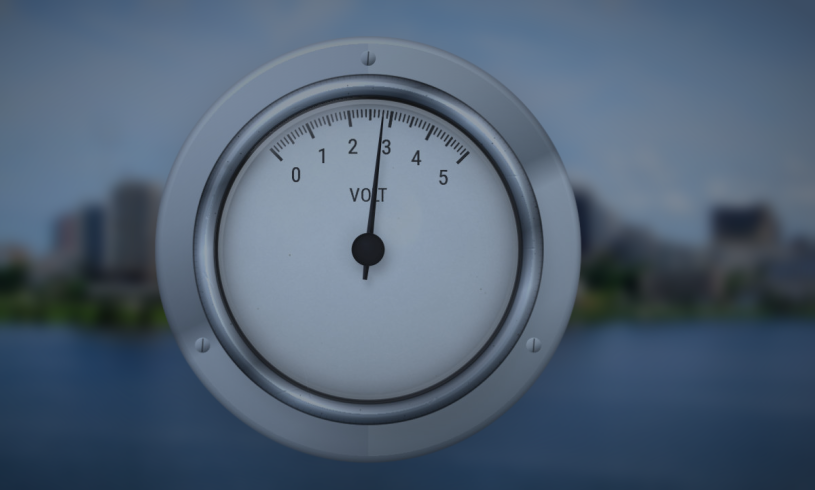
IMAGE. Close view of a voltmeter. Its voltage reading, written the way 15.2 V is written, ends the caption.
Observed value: 2.8 V
